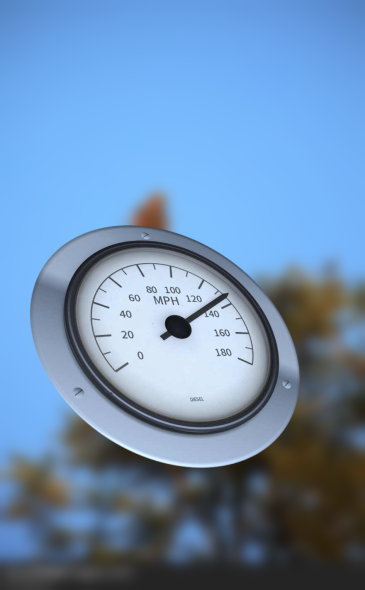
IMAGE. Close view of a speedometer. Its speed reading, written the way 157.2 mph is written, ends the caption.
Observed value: 135 mph
